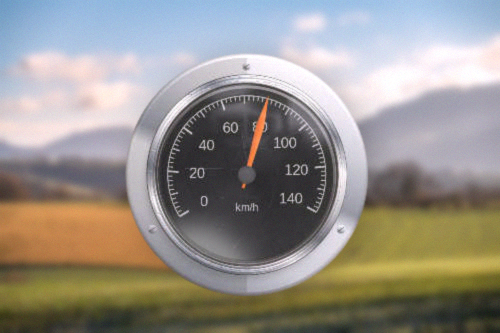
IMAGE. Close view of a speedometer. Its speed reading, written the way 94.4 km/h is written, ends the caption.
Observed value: 80 km/h
